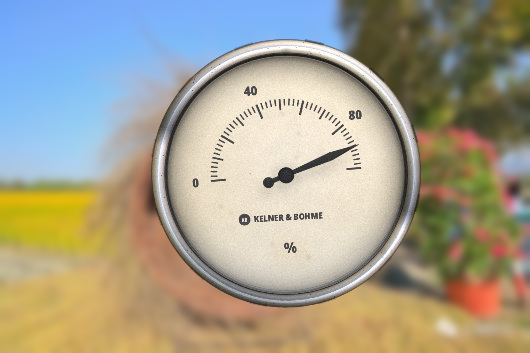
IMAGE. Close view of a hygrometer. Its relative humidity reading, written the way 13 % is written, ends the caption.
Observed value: 90 %
